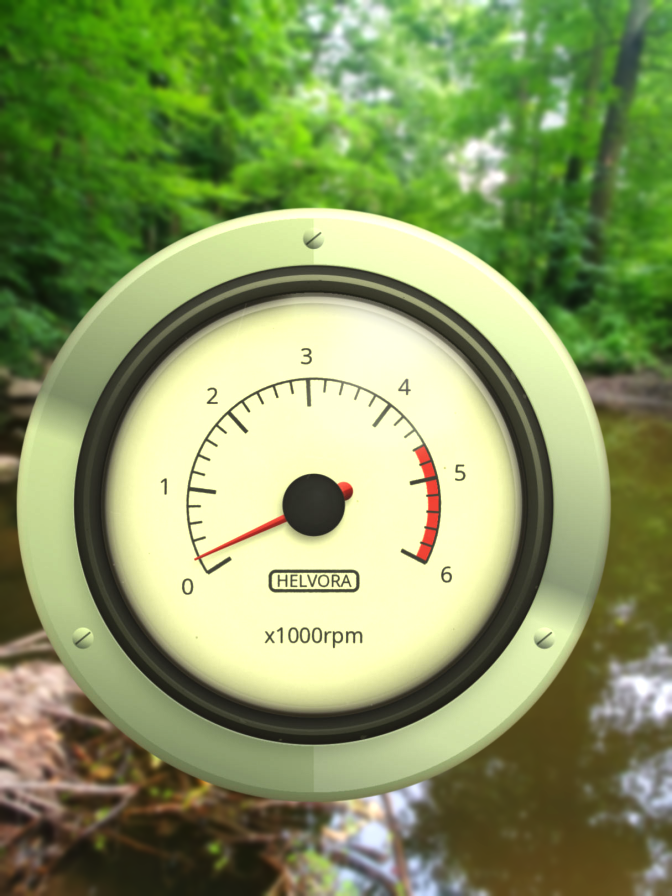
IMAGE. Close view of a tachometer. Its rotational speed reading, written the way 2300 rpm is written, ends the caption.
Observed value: 200 rpm
